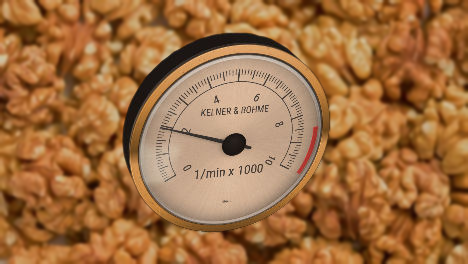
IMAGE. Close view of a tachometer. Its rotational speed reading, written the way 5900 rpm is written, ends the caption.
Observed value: 2000 rpm
